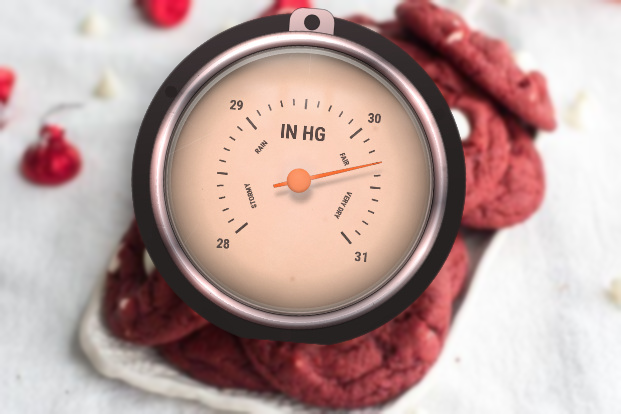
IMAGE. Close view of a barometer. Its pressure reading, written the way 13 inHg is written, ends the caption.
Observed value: 30.3 inHg
